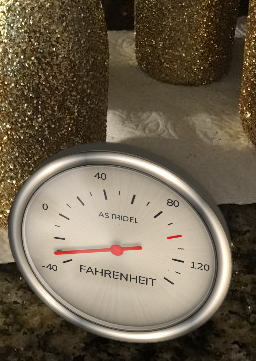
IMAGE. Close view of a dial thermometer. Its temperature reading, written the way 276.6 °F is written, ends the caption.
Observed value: -30 °F
